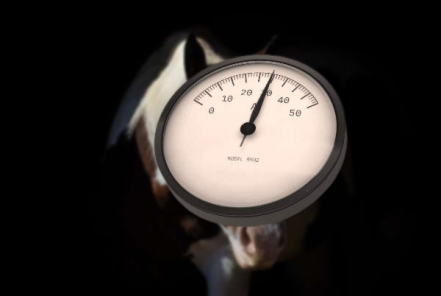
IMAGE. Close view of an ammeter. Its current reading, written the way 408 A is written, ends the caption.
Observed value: 30 A
